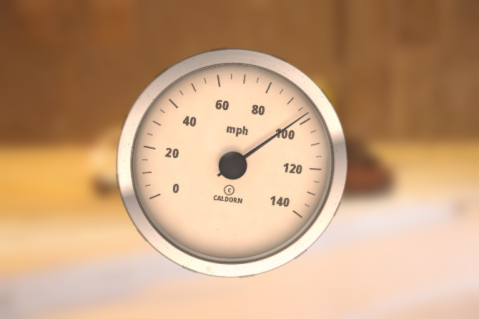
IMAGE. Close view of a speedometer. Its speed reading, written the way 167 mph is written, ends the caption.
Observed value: 97.5 mph
